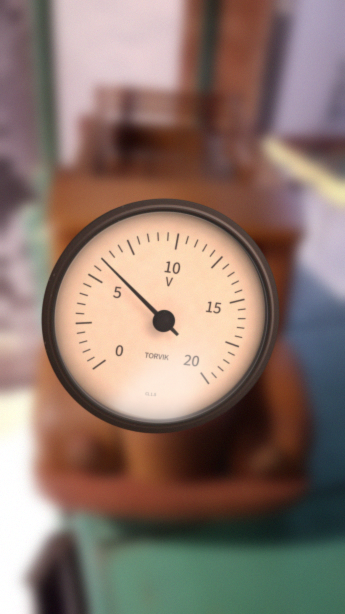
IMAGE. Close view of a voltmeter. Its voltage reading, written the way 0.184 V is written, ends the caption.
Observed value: 6 V
